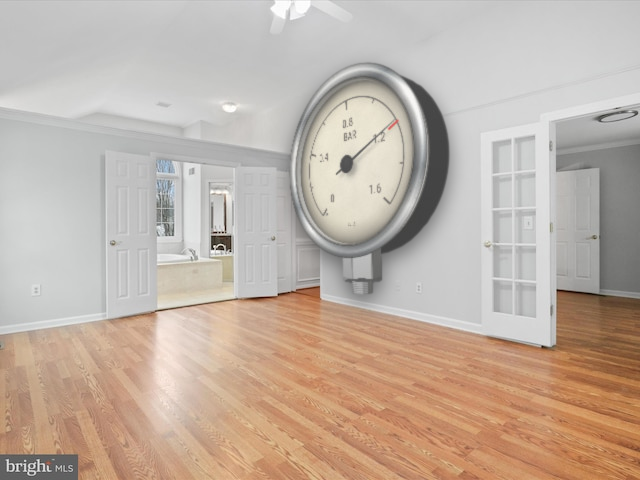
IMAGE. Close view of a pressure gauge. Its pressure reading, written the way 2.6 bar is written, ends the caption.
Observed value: 1.2 bar
